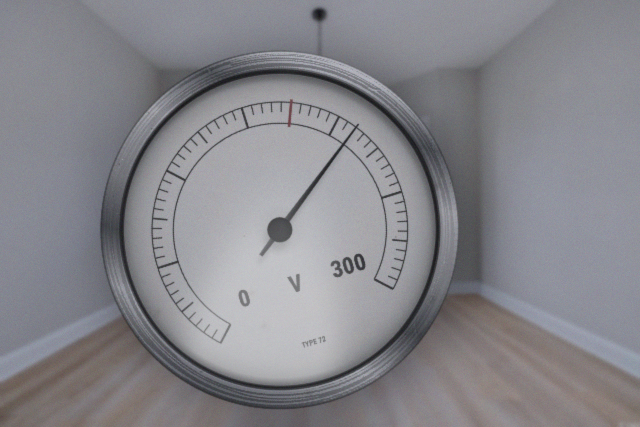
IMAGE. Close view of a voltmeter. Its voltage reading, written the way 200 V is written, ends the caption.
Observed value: 210 V
